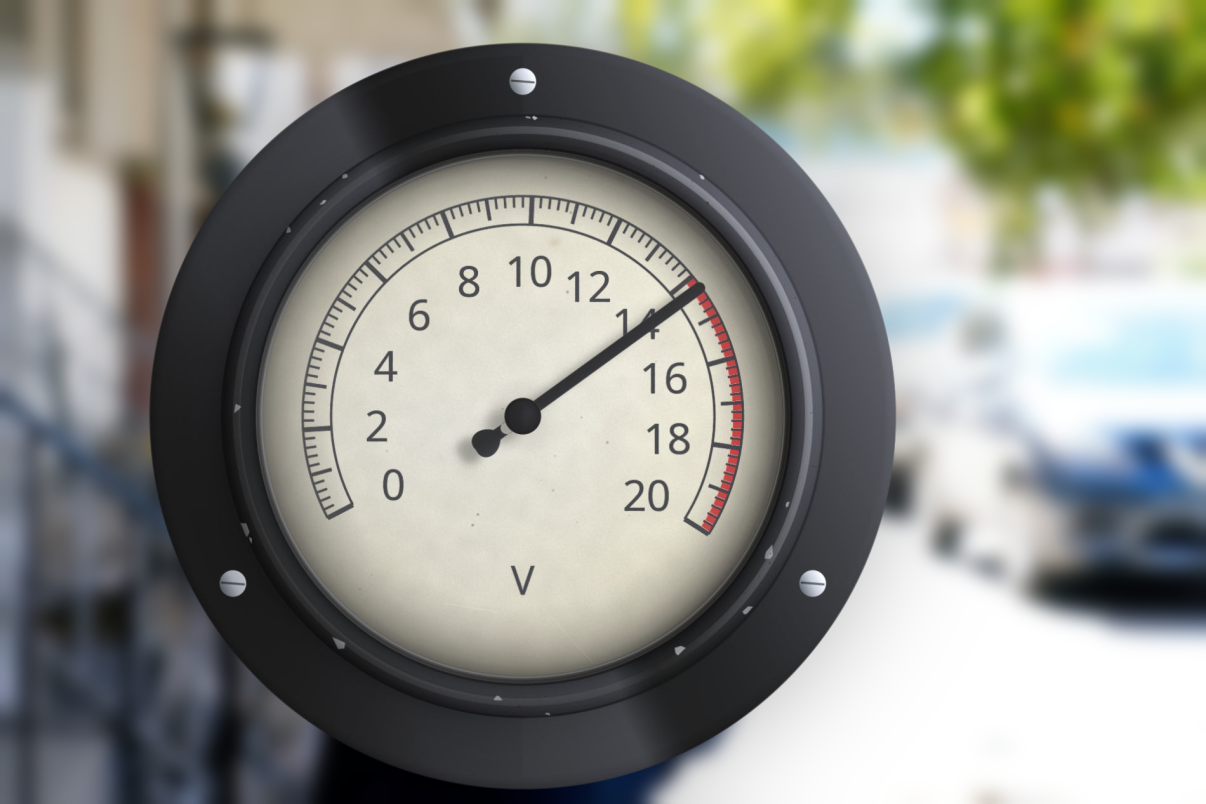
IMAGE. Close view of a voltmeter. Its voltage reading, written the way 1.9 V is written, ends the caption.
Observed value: 14.3 V
